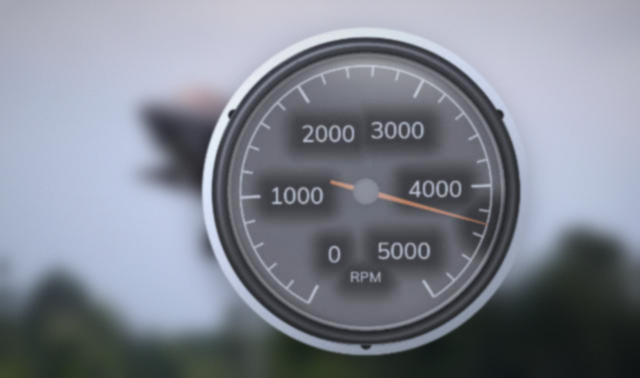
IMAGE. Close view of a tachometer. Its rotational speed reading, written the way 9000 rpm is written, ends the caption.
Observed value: 4300 rpm
